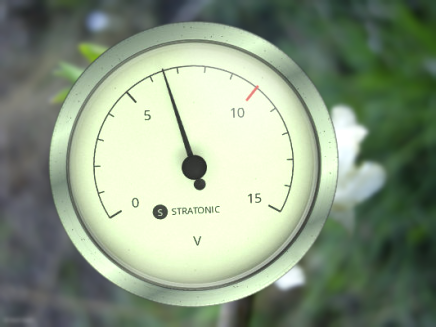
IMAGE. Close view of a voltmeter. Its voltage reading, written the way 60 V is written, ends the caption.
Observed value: 6.5 V
